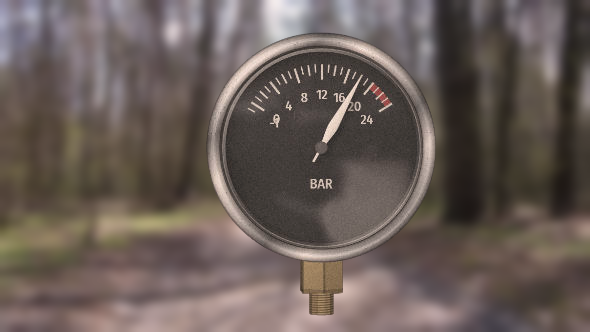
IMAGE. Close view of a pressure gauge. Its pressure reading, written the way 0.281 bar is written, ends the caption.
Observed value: 18 bar
